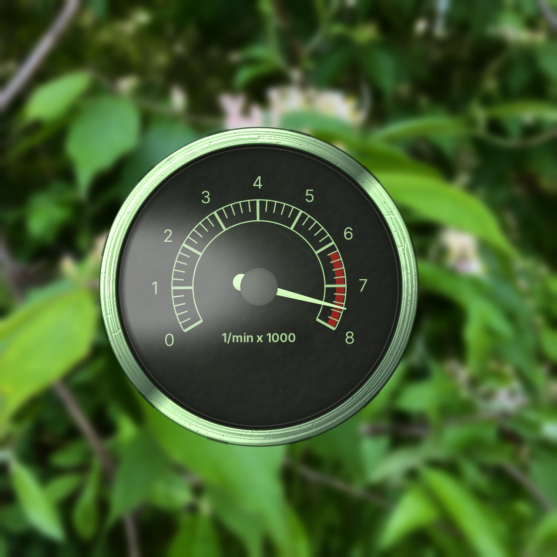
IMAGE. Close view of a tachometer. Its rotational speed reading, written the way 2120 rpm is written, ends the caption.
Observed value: 7500 rpm
